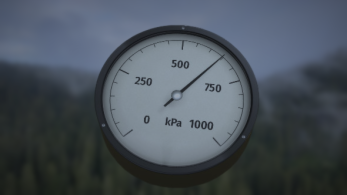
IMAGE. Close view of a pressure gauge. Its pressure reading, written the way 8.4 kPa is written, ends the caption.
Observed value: 650 kPa
